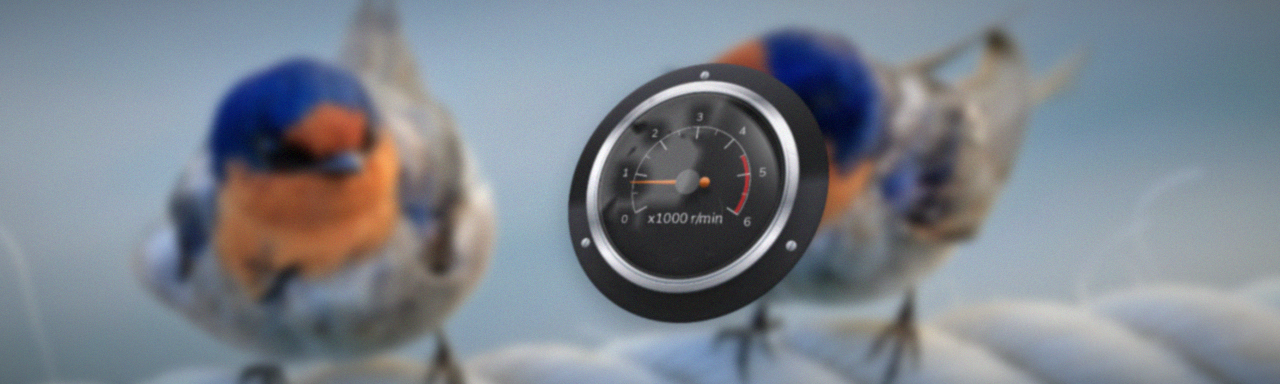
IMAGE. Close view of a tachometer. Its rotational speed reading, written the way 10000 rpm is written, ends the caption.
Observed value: 750 rpm
